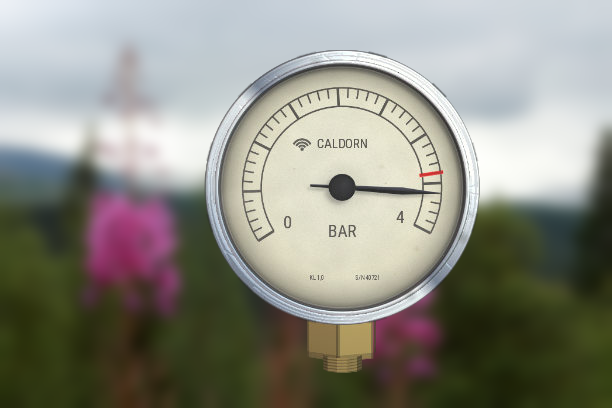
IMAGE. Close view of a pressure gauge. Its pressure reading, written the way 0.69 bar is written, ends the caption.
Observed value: 3.6 bar
